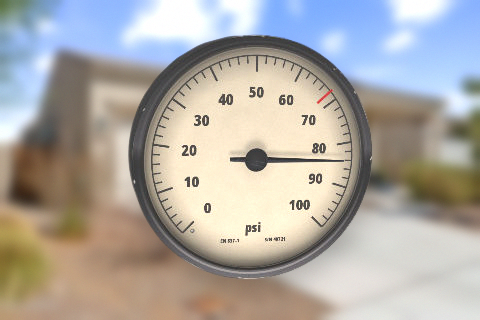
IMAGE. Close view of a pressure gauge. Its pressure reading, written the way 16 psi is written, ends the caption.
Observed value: 84 psi
